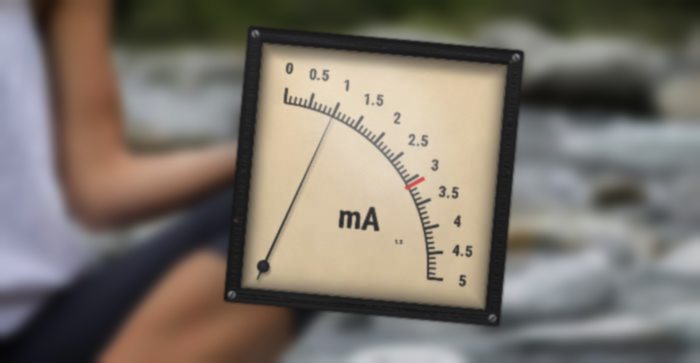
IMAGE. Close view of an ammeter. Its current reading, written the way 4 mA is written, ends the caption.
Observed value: 1 mA
